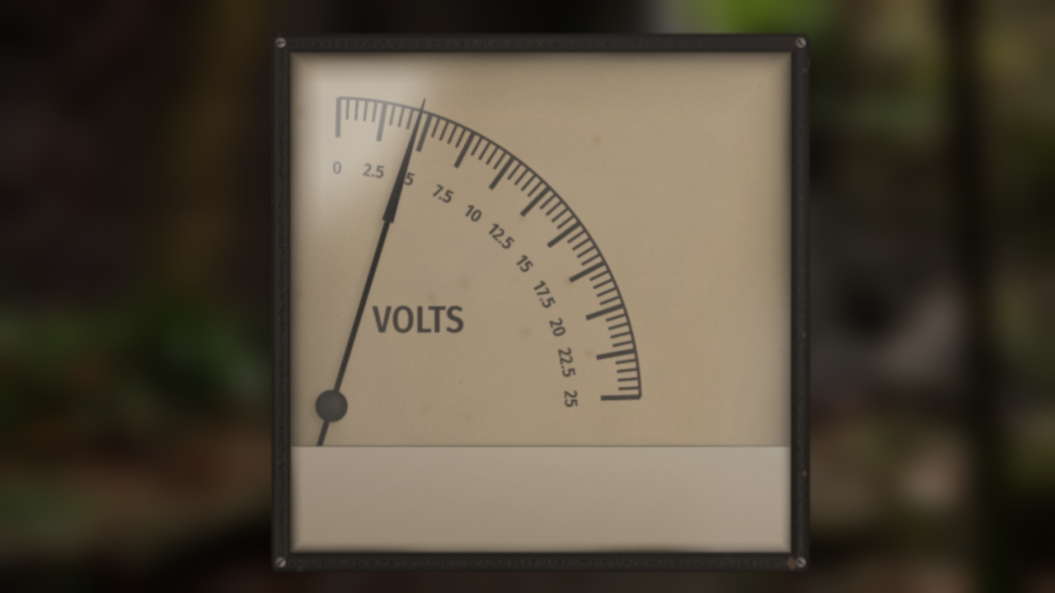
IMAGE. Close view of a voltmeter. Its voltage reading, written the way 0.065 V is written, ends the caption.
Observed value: 4.5 V
